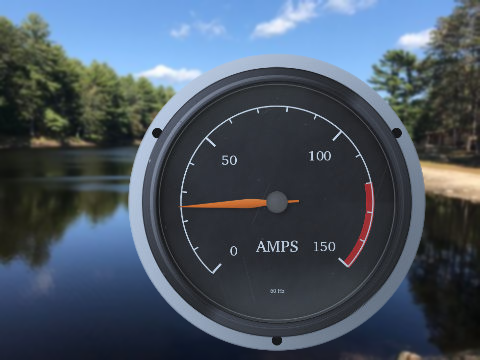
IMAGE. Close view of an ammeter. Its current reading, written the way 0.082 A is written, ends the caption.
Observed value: 25 A
